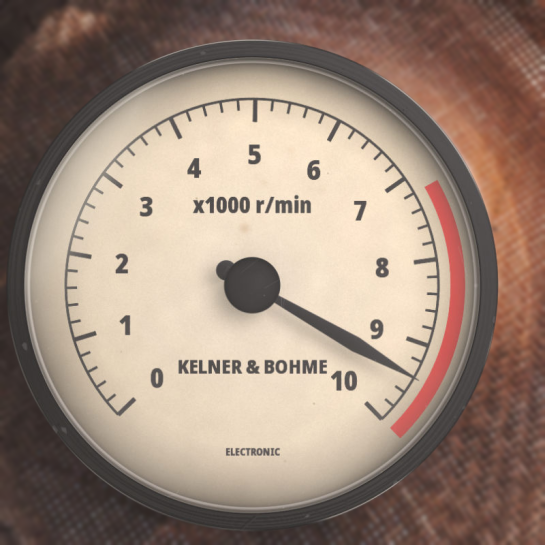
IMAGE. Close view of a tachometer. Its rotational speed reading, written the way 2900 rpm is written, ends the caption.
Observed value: 9400 rpm
